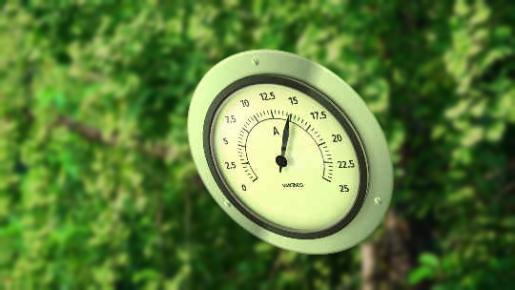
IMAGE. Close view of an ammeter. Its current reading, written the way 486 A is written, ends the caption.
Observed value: 15 A
